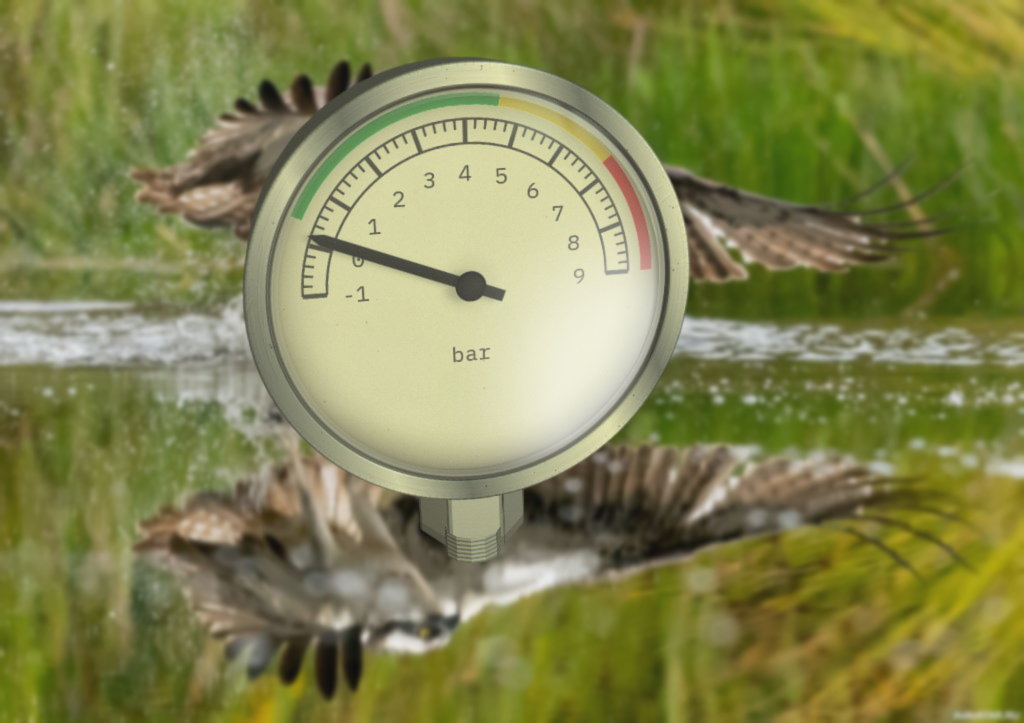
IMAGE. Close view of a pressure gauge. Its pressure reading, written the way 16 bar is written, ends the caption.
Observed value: 0.2 bar
